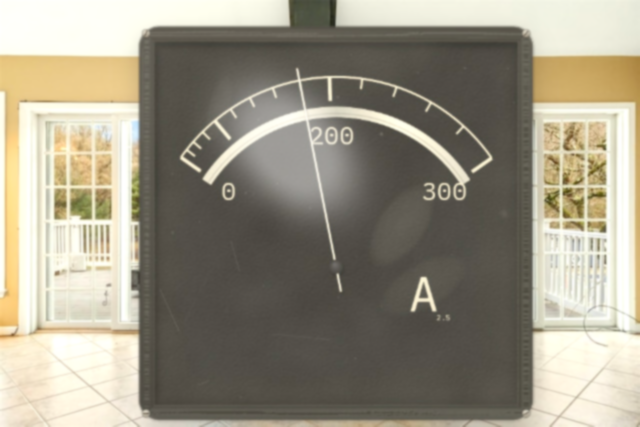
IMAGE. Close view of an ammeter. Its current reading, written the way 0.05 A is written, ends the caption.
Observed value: 180 A
